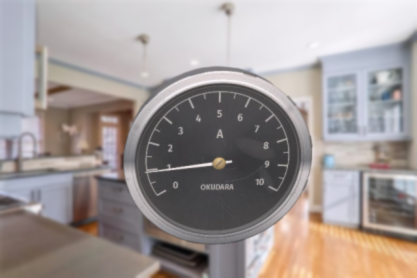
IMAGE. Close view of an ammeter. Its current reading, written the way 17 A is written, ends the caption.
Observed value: 1 A
